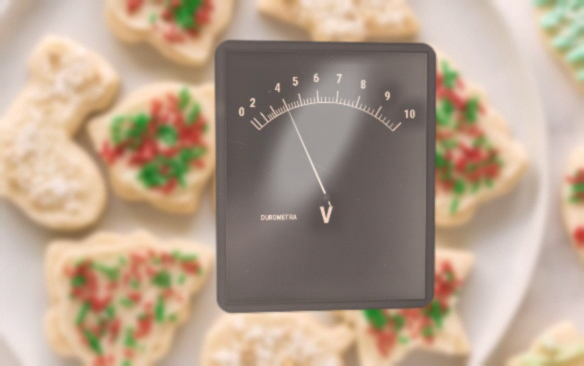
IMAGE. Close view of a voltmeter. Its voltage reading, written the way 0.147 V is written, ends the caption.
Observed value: 4 V
